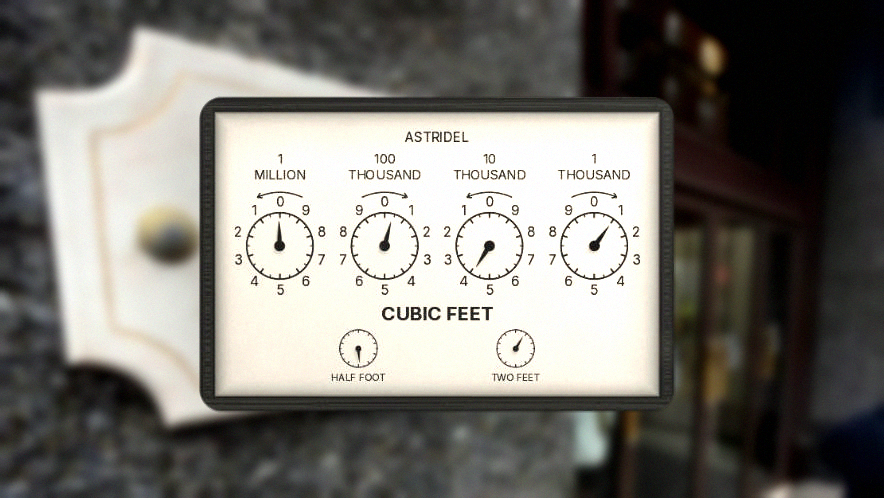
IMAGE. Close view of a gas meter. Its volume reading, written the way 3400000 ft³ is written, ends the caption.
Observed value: 4100 ft³
